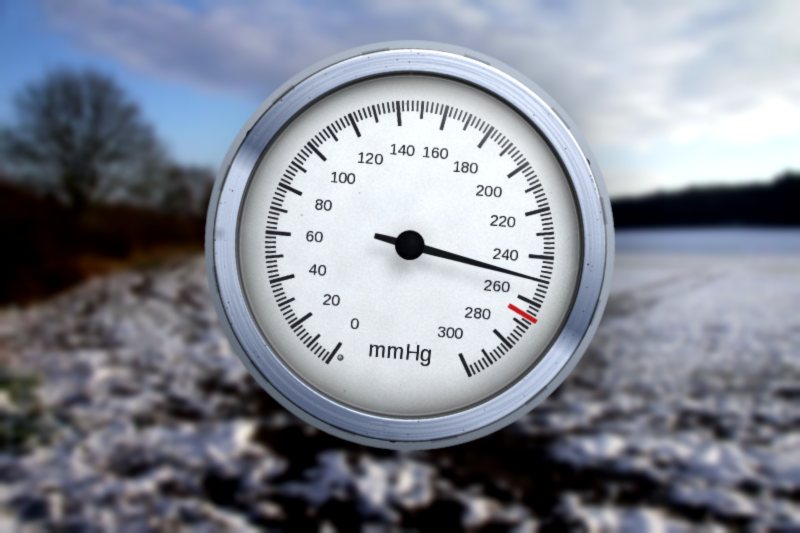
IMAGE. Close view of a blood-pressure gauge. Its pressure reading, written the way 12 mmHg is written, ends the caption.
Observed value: 250 mmHg
